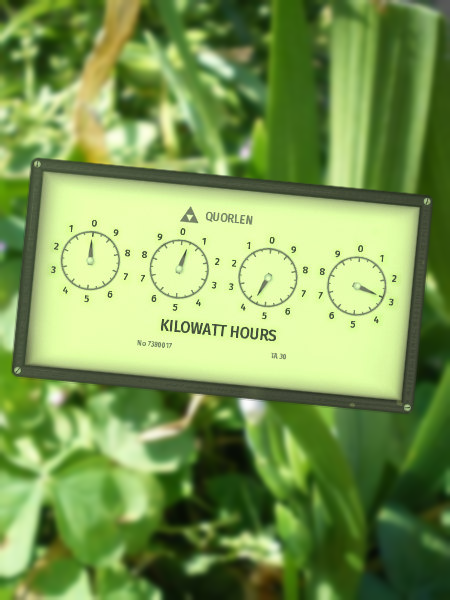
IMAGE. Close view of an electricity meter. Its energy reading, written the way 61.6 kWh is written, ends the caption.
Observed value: 43 kWh
